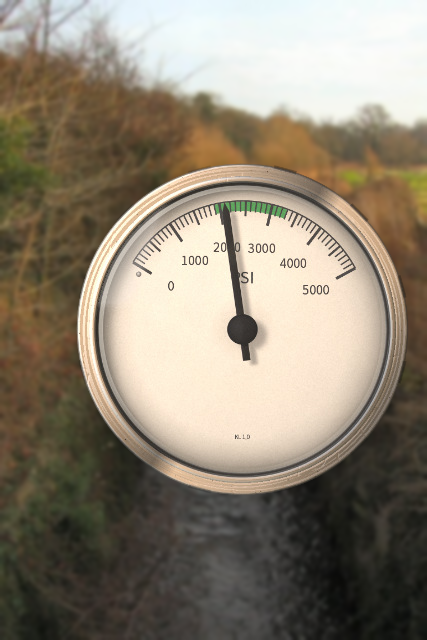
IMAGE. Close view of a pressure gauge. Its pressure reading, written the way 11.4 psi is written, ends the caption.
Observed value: 2100 psi
